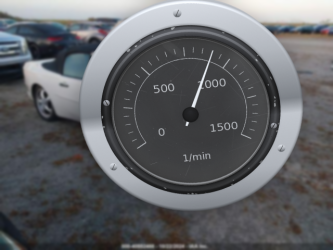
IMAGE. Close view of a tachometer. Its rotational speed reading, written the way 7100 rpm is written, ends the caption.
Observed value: 900 rpm
